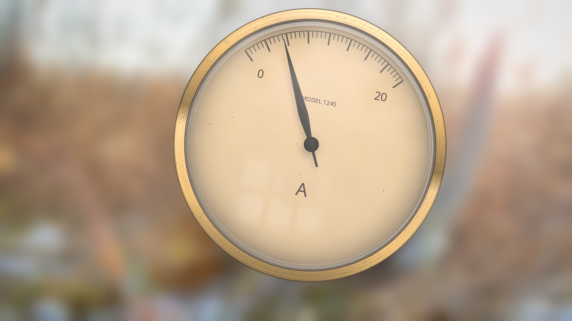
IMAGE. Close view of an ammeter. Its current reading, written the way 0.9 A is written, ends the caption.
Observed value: 4.5 A
